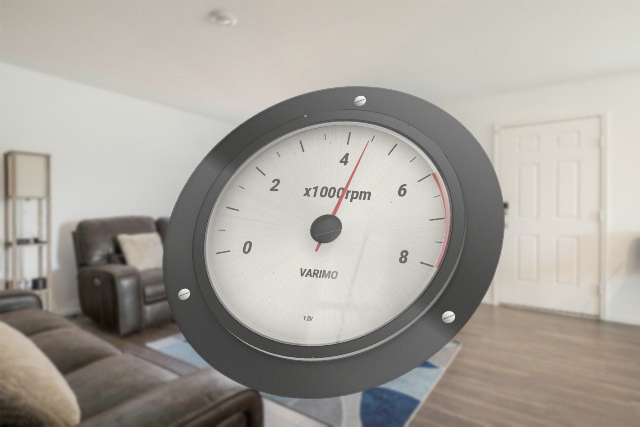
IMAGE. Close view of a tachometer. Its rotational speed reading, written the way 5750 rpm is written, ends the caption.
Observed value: 4500 rpm
